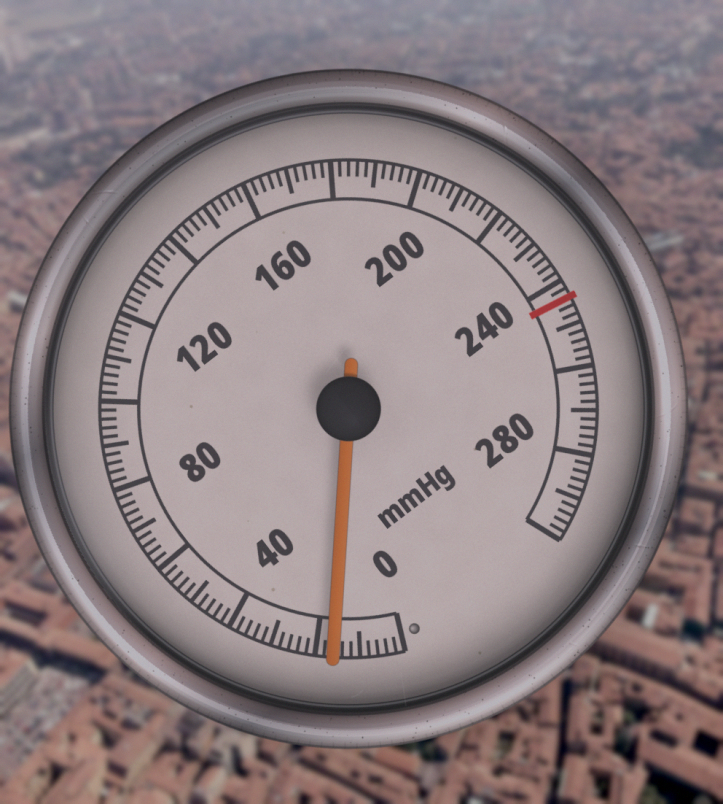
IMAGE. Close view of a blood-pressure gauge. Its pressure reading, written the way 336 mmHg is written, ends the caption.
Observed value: 16 mmHg
